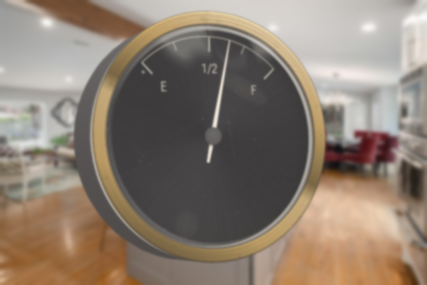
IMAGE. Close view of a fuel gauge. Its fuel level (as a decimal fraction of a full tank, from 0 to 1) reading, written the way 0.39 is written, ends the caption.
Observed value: 0.625
